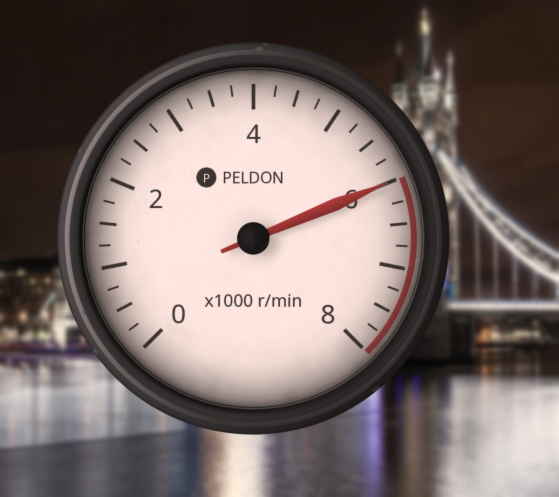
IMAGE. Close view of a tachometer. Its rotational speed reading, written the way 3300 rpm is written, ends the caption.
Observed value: 6000 rpm
